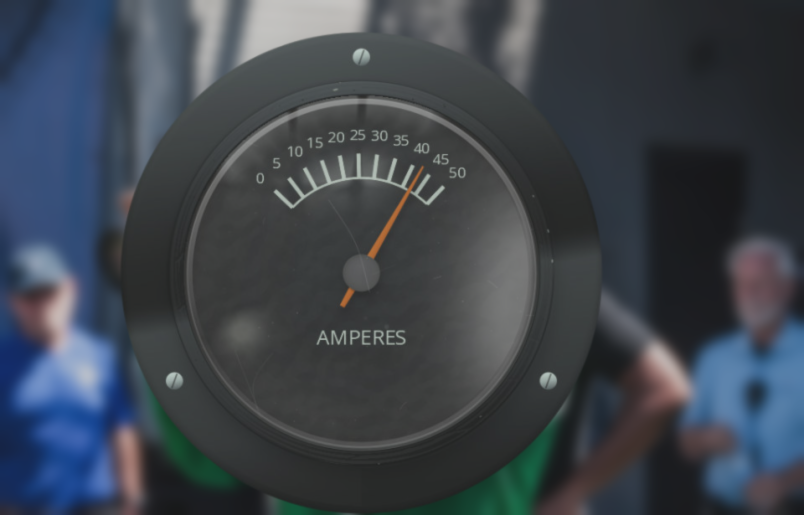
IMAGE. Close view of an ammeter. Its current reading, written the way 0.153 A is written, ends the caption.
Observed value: 42.5 A
